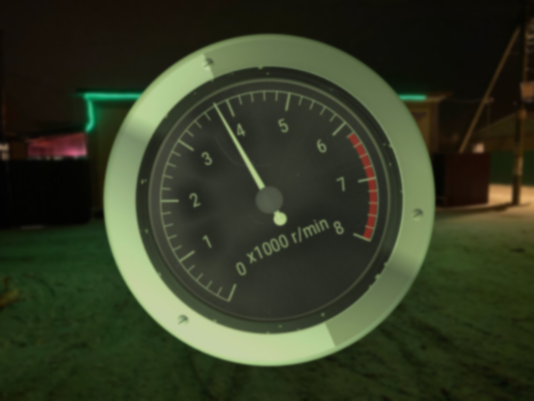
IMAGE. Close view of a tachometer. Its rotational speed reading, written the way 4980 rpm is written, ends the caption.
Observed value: 3800 rpm
